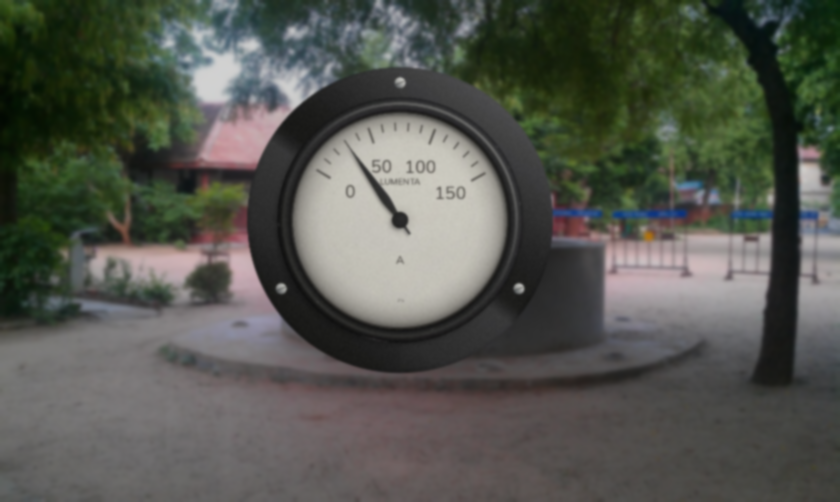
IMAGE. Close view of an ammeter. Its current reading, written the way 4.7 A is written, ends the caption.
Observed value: 30 A
